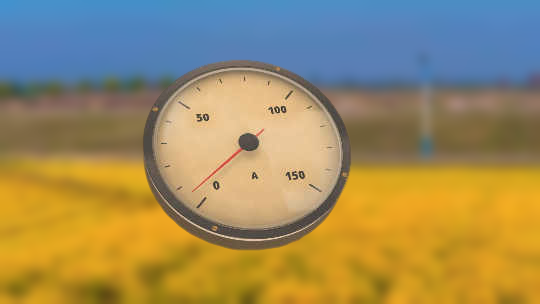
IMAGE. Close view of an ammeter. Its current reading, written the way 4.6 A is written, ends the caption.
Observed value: 5 A
